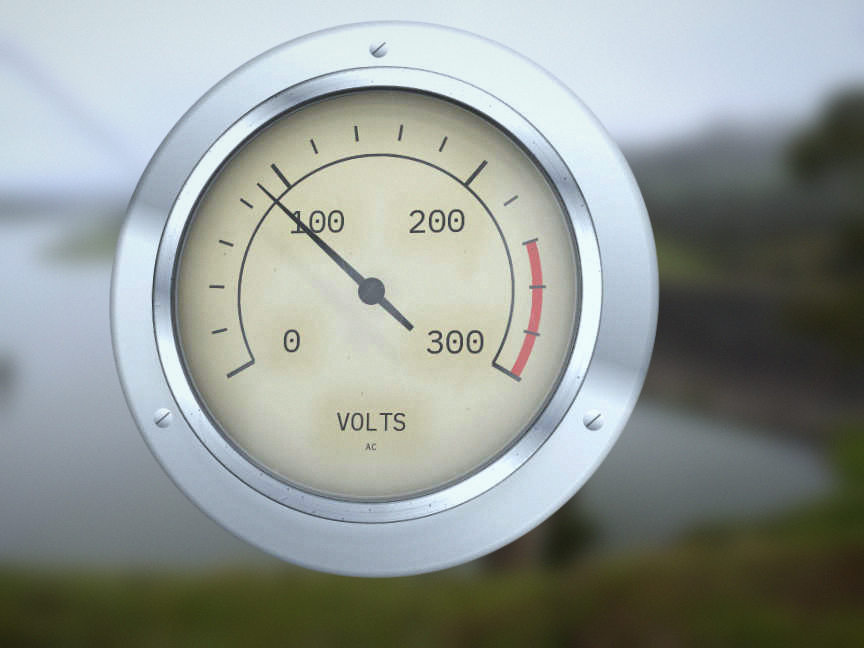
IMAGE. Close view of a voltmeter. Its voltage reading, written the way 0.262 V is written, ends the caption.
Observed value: 90 V
